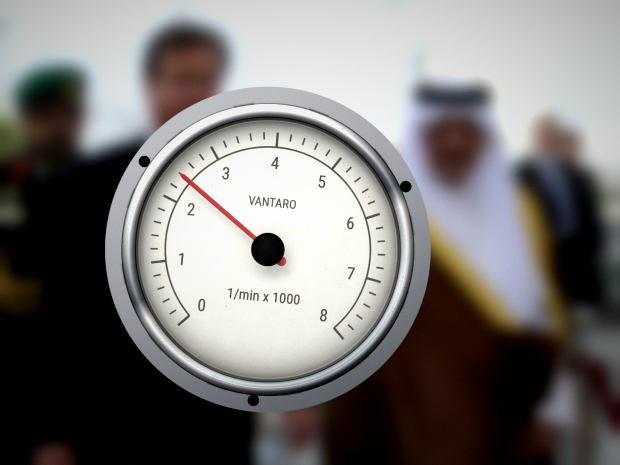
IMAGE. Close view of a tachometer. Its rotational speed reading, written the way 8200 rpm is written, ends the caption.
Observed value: 2400 rpm
